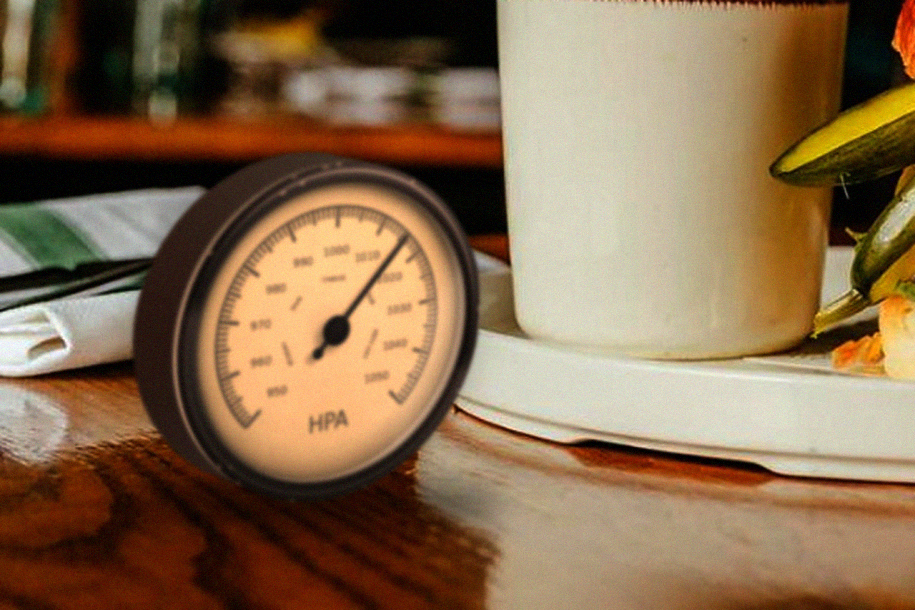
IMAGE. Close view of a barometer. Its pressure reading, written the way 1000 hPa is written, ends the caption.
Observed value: 1015 hPa
